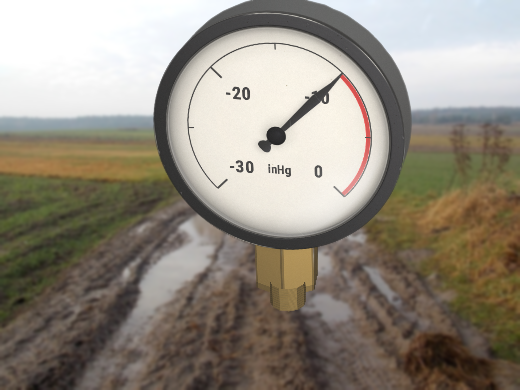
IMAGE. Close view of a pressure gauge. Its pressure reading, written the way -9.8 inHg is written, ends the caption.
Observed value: -10 inHg
